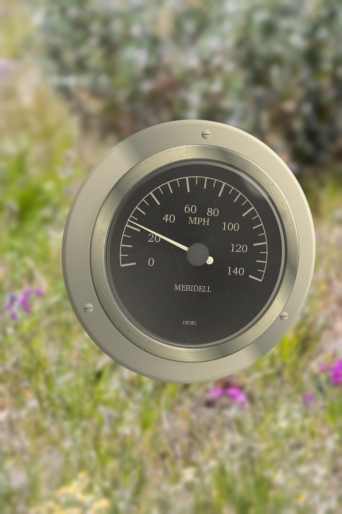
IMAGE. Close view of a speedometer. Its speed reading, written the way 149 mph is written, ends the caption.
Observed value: 22.5 mph
